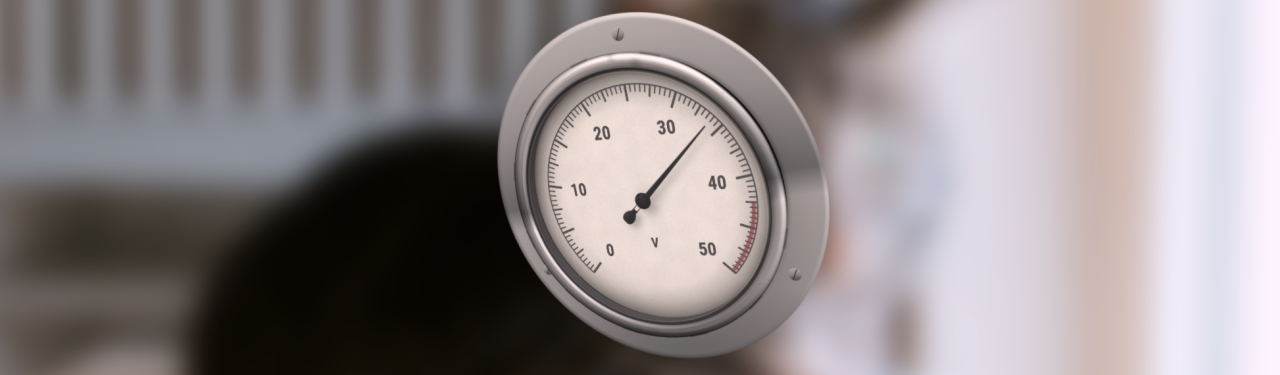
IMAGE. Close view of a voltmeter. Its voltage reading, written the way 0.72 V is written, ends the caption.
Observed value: 34 V
